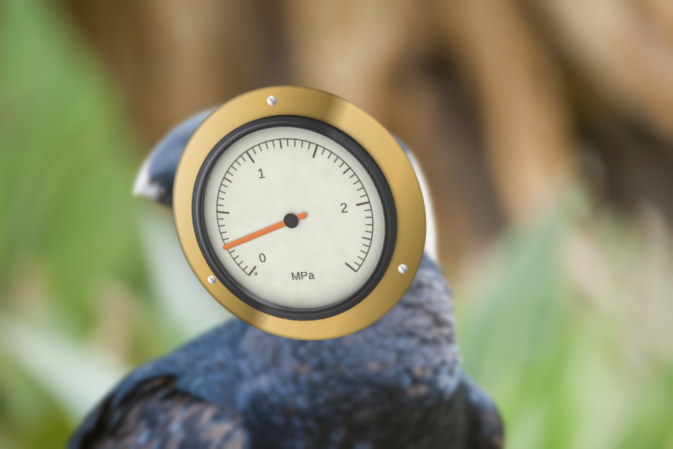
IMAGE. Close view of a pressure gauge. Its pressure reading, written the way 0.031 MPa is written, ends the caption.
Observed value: 0.25 MPa
